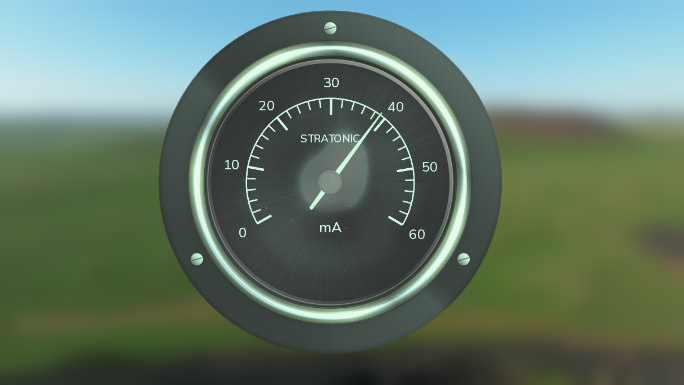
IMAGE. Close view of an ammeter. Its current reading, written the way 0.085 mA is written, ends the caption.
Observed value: 39 mA
